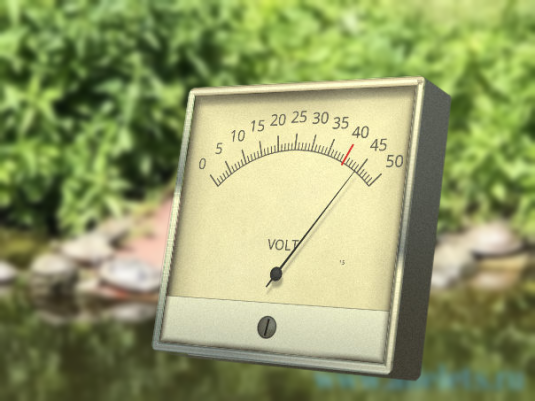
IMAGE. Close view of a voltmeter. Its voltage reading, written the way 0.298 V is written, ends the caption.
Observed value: 45 V
